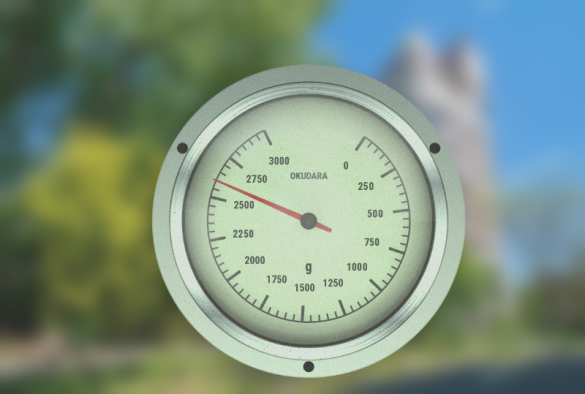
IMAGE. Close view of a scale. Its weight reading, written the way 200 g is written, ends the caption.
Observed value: 2600 g
